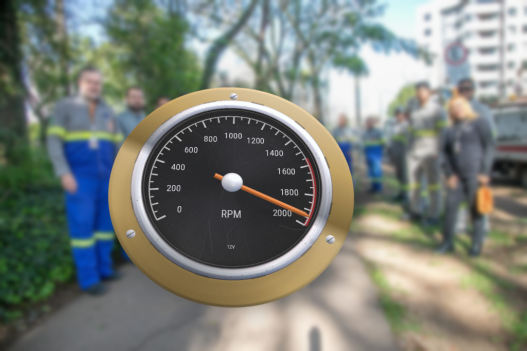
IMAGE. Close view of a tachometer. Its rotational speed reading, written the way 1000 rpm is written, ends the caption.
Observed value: 1950 rpm
